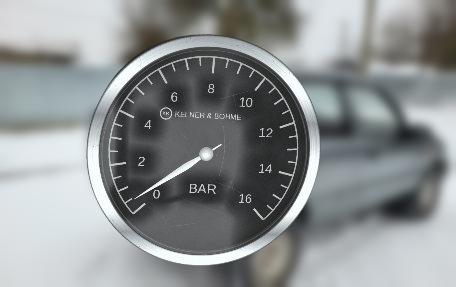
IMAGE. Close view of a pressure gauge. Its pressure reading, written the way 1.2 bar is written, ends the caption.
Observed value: 0.5 bar
